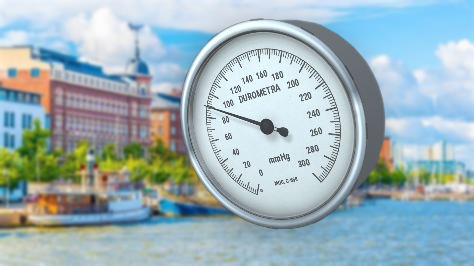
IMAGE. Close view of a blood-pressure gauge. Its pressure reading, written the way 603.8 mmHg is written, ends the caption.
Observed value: 90 mmHg
